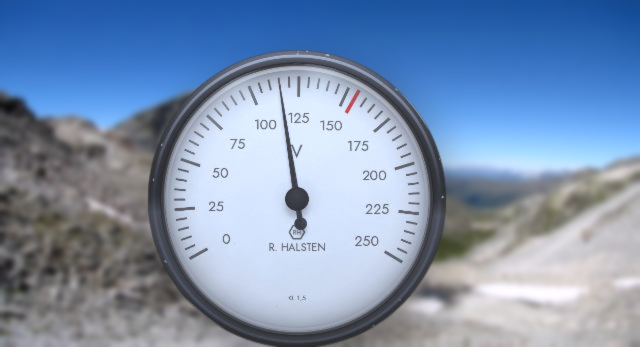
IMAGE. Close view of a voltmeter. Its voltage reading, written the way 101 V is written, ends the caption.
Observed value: 115 V
